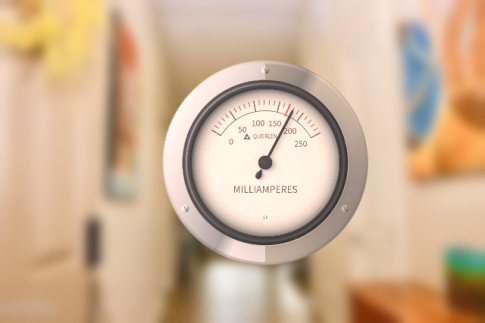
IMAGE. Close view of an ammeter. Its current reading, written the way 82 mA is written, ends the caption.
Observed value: 180 mA
